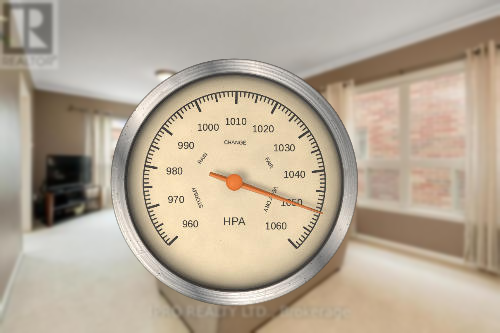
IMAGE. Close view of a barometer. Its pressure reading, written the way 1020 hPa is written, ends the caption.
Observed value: 1050 hPa
